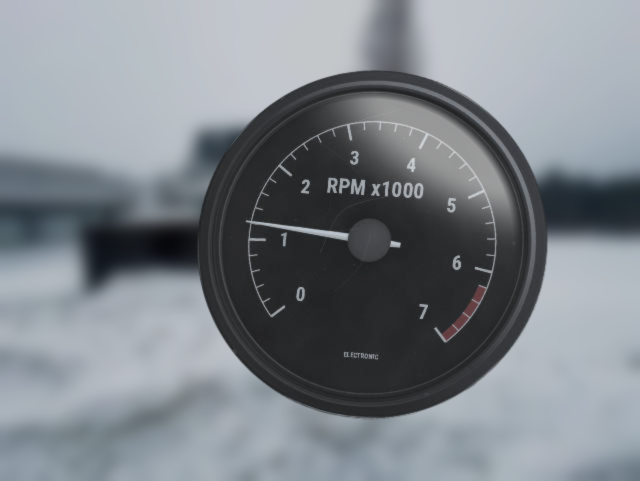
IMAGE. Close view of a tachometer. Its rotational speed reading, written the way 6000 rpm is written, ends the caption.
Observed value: 1200 rpm
